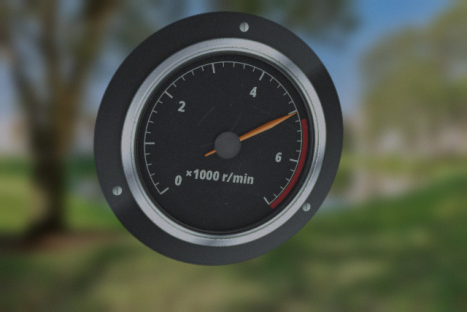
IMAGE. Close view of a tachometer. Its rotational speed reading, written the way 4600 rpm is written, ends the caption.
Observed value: 5000 rpm
